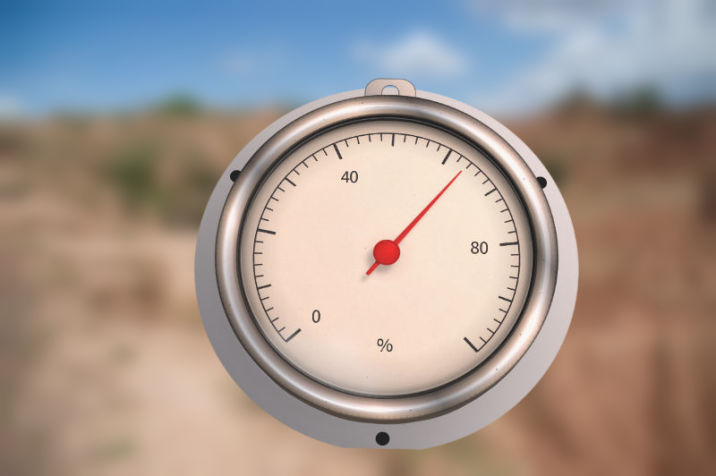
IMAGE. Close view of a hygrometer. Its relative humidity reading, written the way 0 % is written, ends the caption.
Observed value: 64 %
